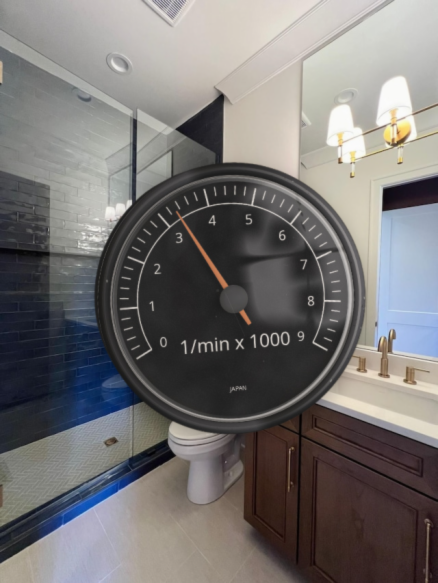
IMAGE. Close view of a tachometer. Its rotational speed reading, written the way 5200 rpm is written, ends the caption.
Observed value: 3300 rpm
